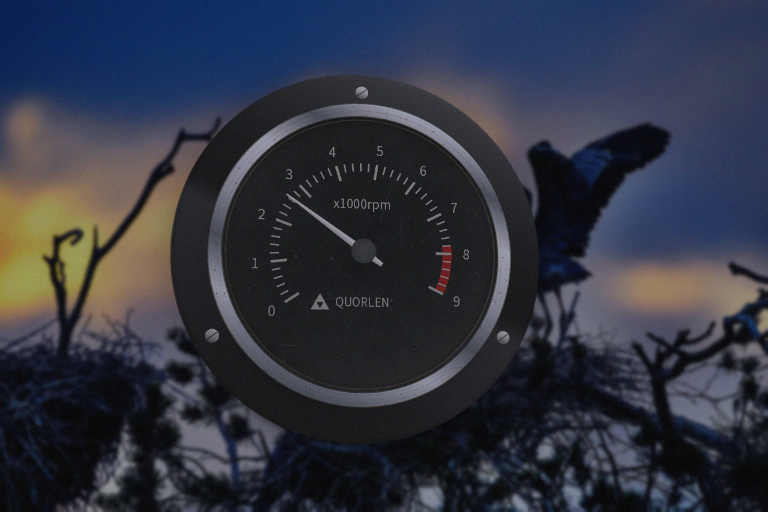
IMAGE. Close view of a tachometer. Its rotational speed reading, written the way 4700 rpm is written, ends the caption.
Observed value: 2600 rpm
